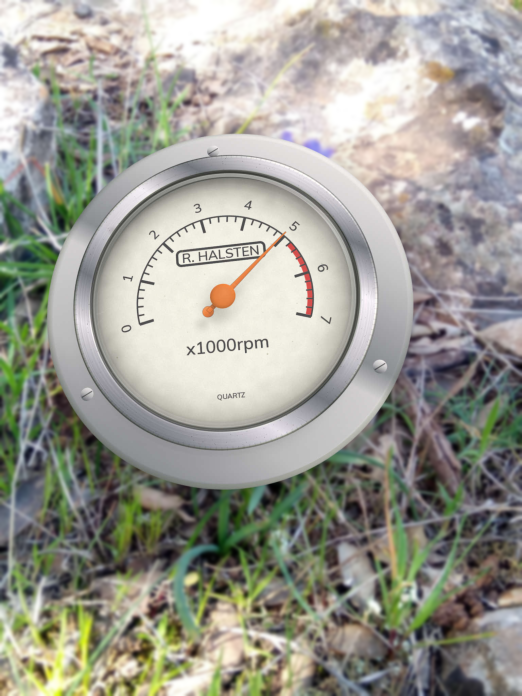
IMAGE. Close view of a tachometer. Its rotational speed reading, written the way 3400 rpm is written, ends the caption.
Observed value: 5000 rpm
